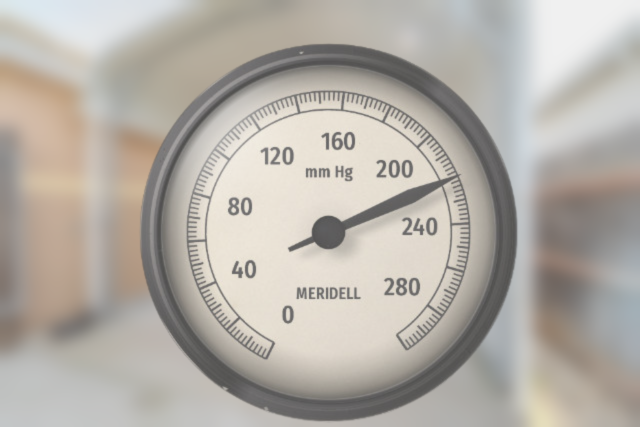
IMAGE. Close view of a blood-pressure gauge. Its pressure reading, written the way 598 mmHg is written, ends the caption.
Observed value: 220 mmHg
